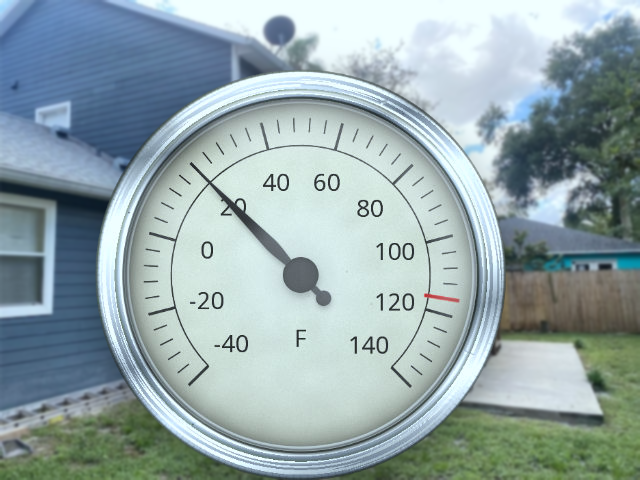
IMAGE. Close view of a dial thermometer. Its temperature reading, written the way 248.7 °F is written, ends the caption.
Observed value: 20 °F
